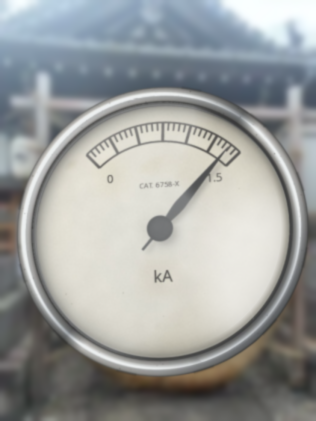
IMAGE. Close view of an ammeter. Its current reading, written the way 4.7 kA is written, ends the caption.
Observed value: 1.4 kA
